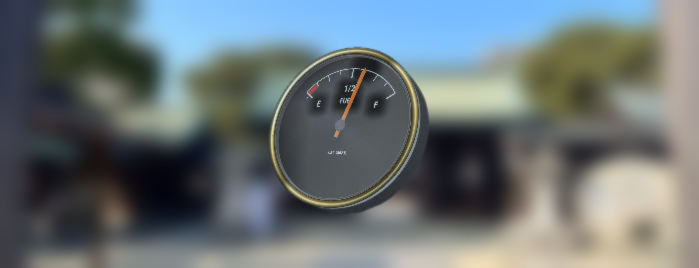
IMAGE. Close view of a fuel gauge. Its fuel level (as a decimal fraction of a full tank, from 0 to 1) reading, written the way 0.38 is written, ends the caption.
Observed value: 0.625
